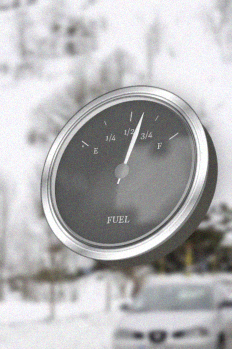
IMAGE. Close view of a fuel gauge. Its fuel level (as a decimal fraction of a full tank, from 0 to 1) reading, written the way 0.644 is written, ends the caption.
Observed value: 0.625
